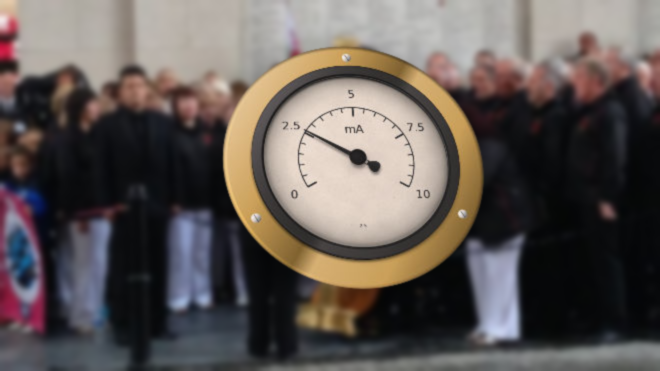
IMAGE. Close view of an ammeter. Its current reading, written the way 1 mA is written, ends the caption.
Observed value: 2.5 mA
